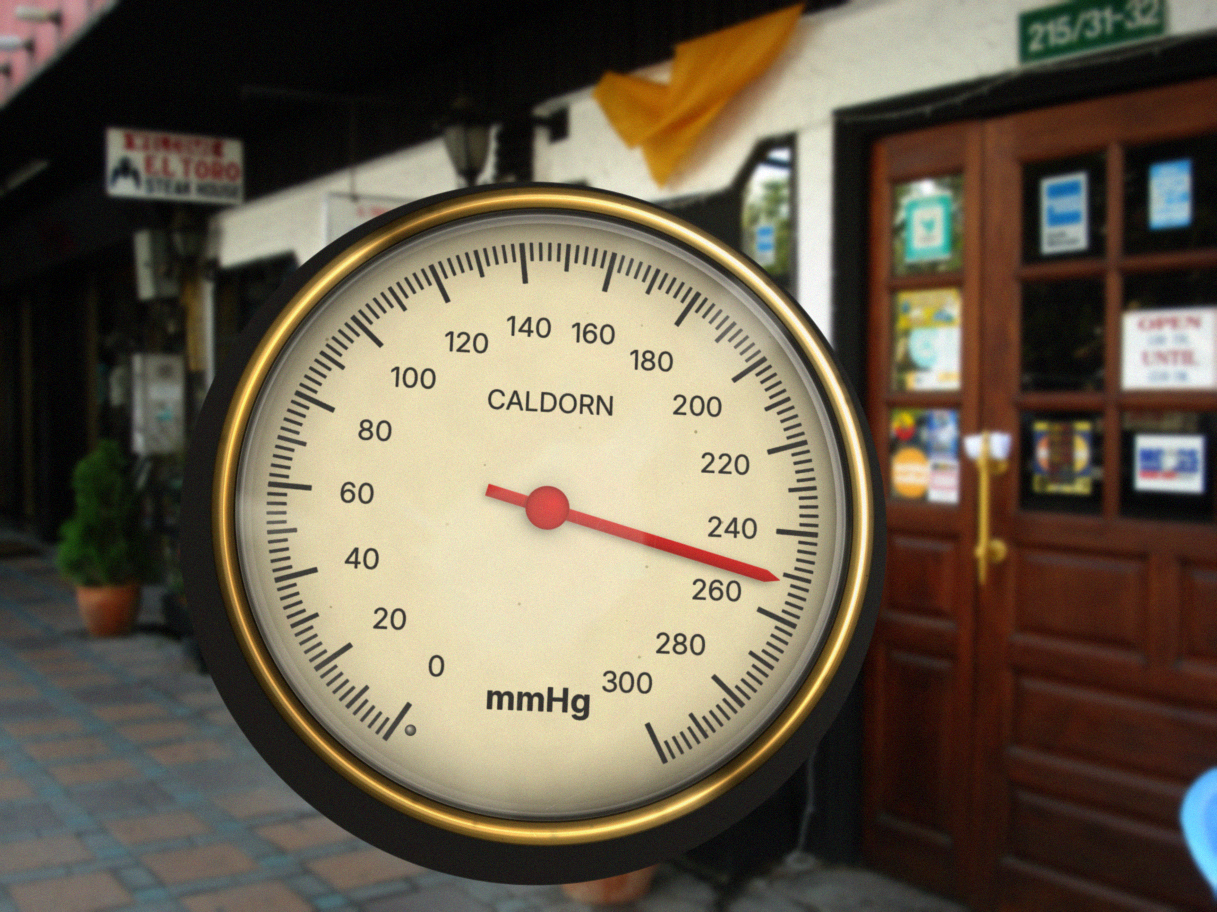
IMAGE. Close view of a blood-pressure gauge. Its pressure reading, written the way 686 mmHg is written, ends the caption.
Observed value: 252 mmHg
